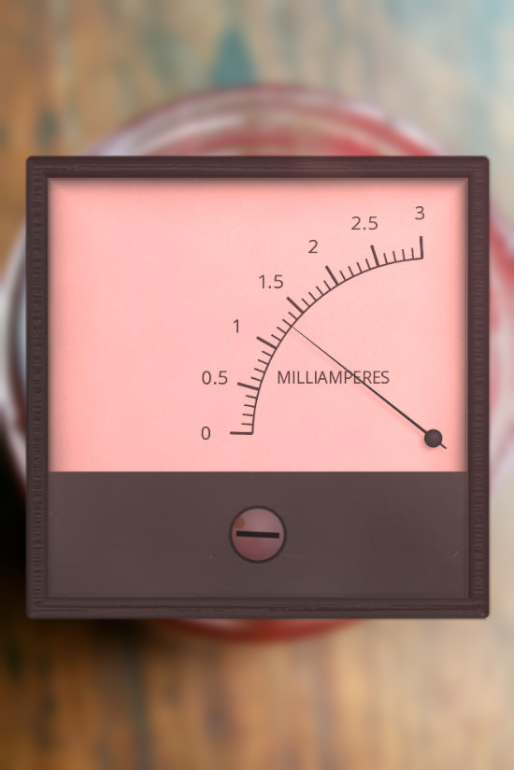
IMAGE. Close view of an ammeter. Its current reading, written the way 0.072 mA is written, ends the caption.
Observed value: 1.3 mA
